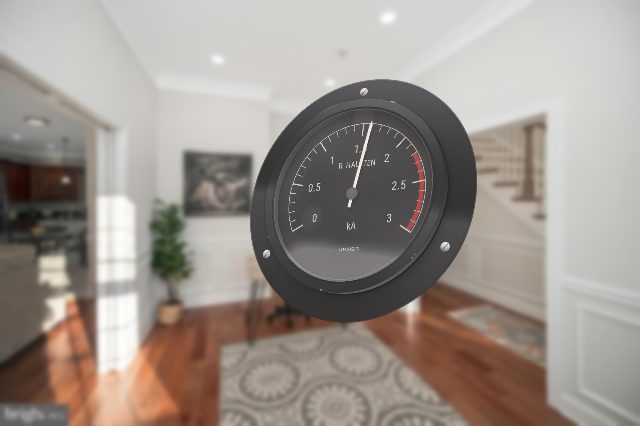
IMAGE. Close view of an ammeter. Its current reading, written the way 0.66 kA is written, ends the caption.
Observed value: 1.6 kA
